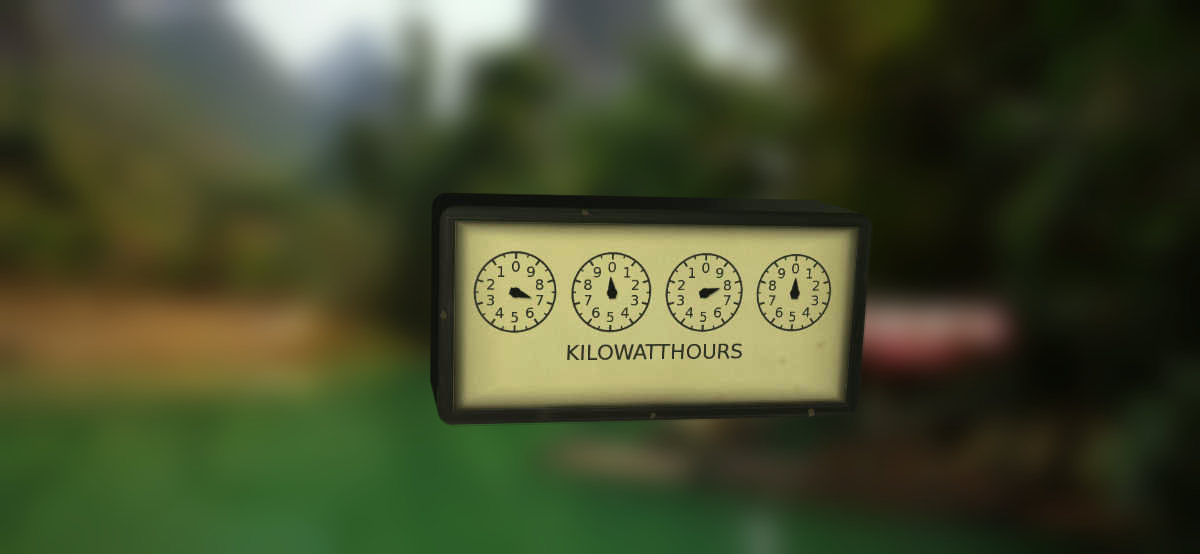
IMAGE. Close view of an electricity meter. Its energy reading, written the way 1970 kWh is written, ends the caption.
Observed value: 6980 kWh
